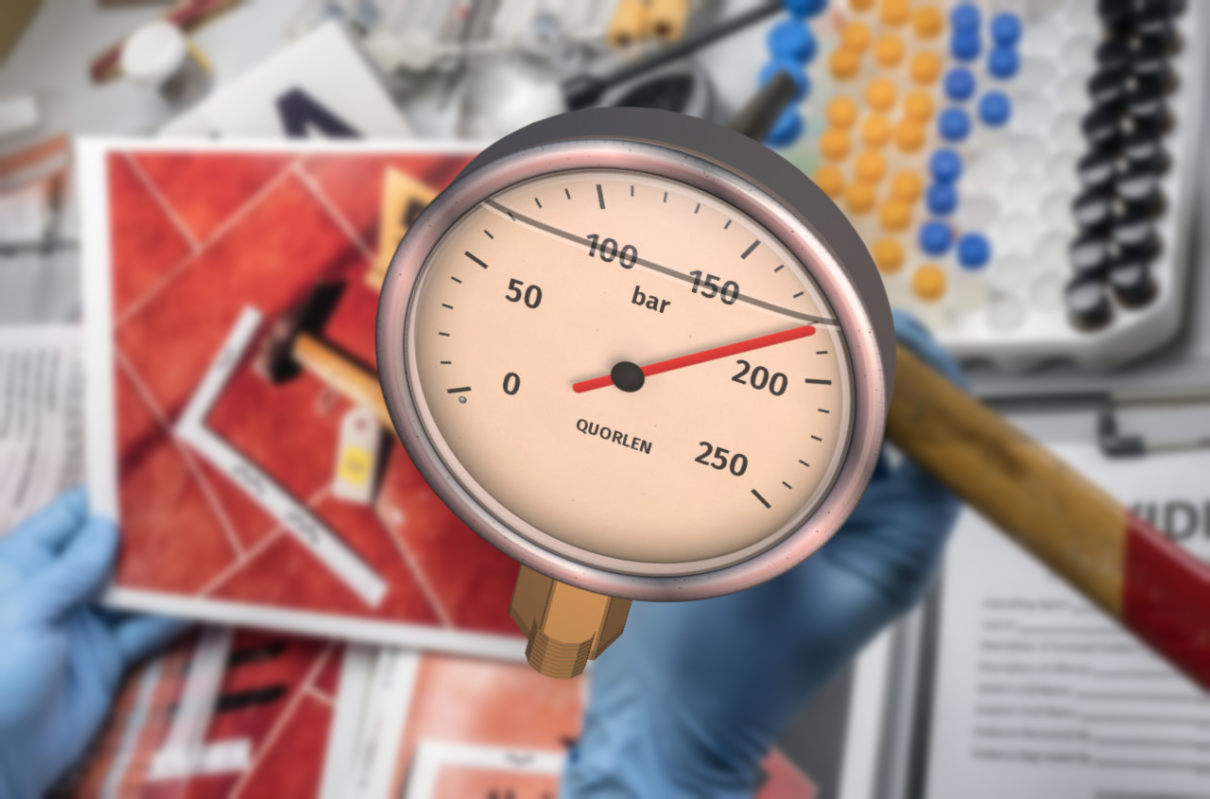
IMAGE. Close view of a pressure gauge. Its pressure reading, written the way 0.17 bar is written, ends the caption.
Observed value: 180 bar
